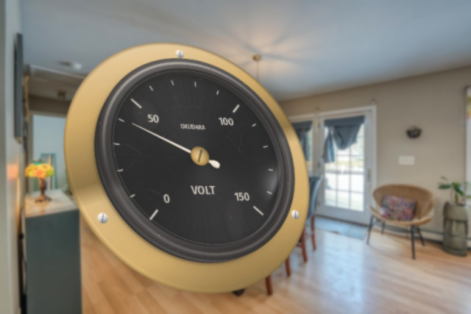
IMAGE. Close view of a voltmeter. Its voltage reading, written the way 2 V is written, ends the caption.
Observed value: 40 V
